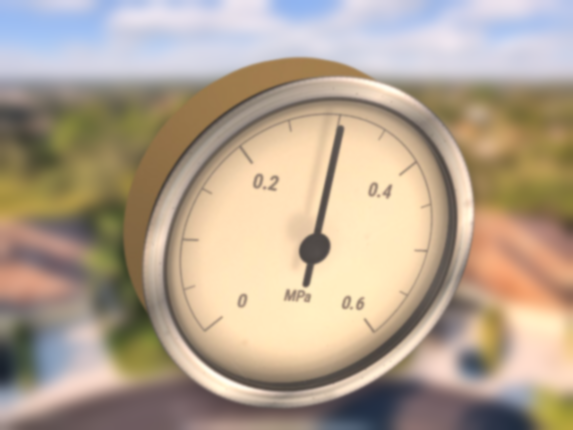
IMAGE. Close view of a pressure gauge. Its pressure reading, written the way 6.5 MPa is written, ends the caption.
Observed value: 0.3 MPa
